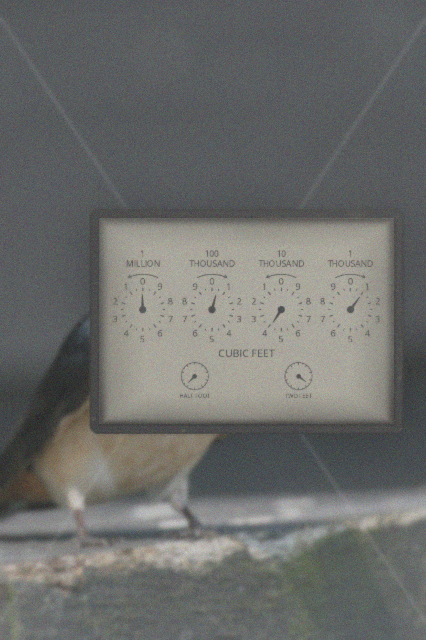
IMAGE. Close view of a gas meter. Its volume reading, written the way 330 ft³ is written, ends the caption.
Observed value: 4100 ft³
